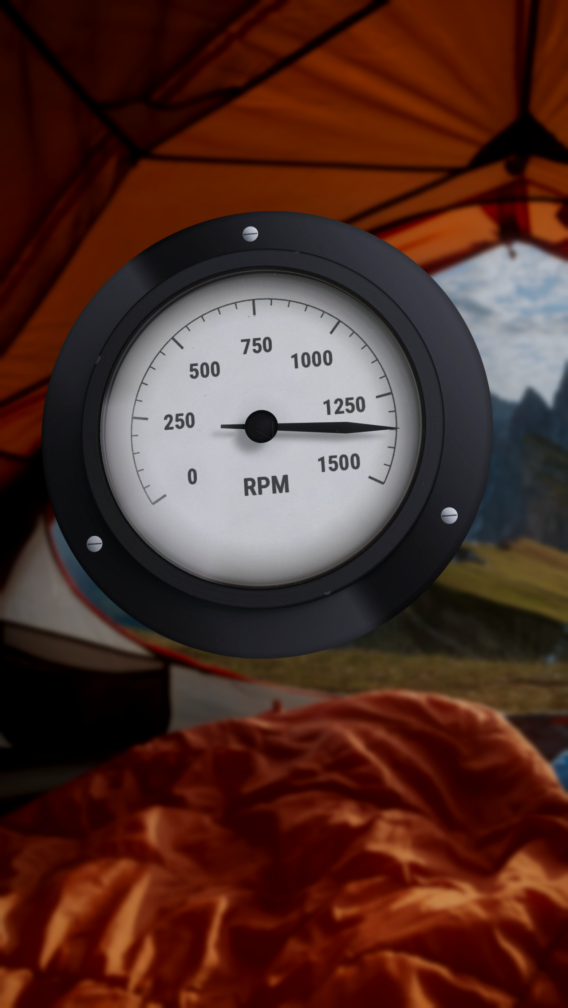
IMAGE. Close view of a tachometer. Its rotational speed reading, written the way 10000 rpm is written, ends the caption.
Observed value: 1350 rpm
